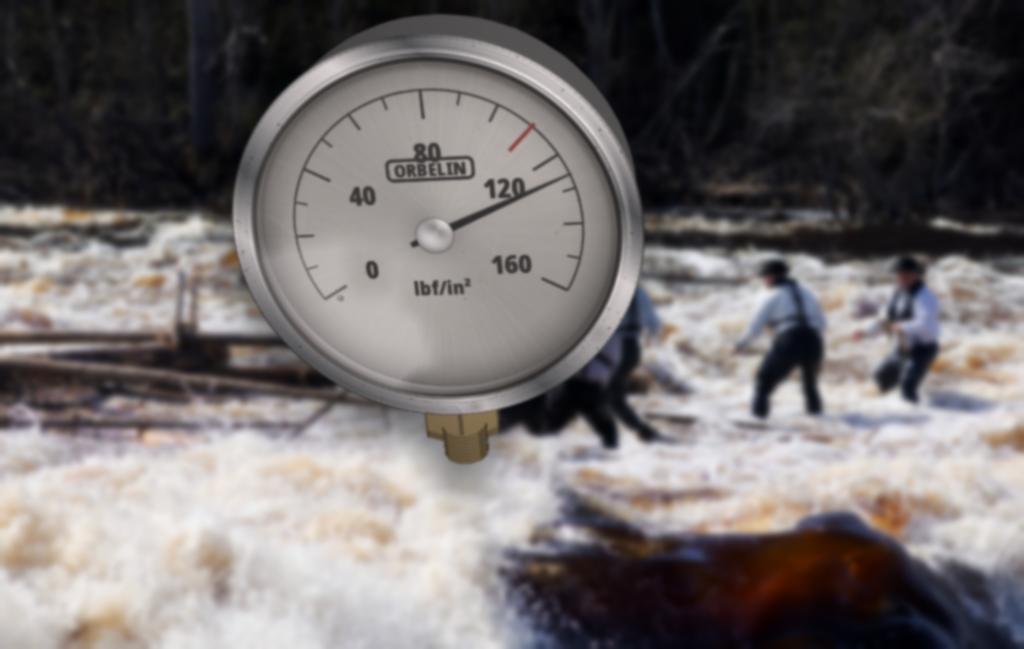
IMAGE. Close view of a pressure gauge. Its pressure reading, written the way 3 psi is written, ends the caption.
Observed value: 125 psi
